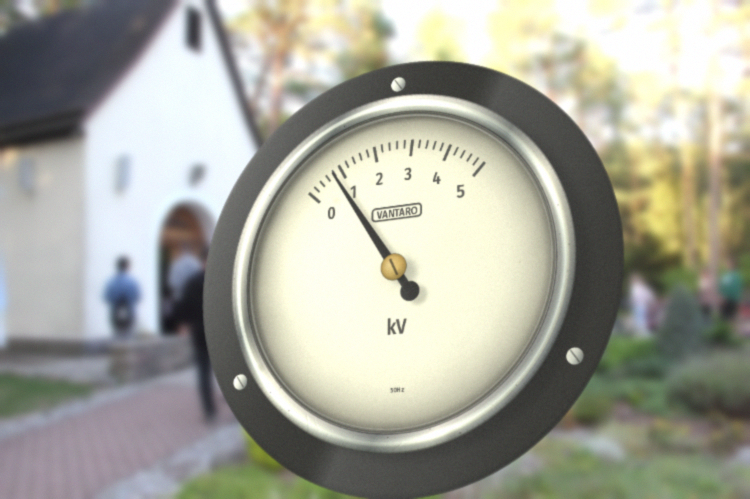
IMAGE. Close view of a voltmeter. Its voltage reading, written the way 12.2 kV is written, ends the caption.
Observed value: 0.8 kV
